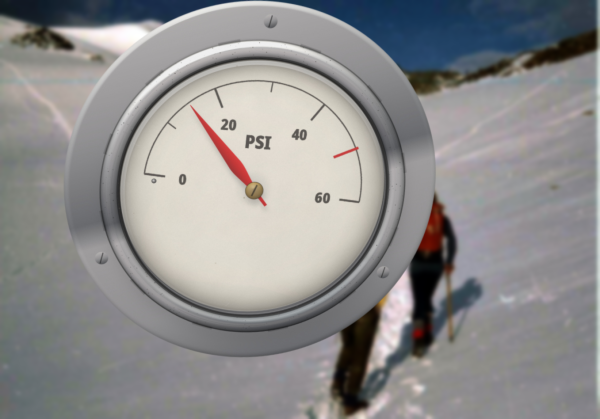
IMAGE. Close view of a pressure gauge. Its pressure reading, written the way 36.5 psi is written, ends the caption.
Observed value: 15 psi
